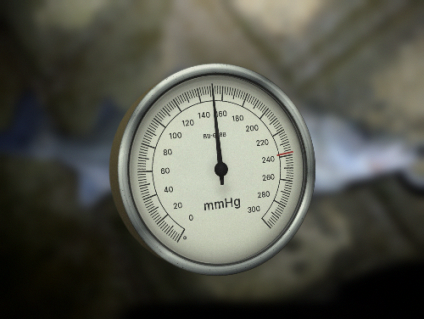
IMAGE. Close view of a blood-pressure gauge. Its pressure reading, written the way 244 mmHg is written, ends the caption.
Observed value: 150 mmHg
